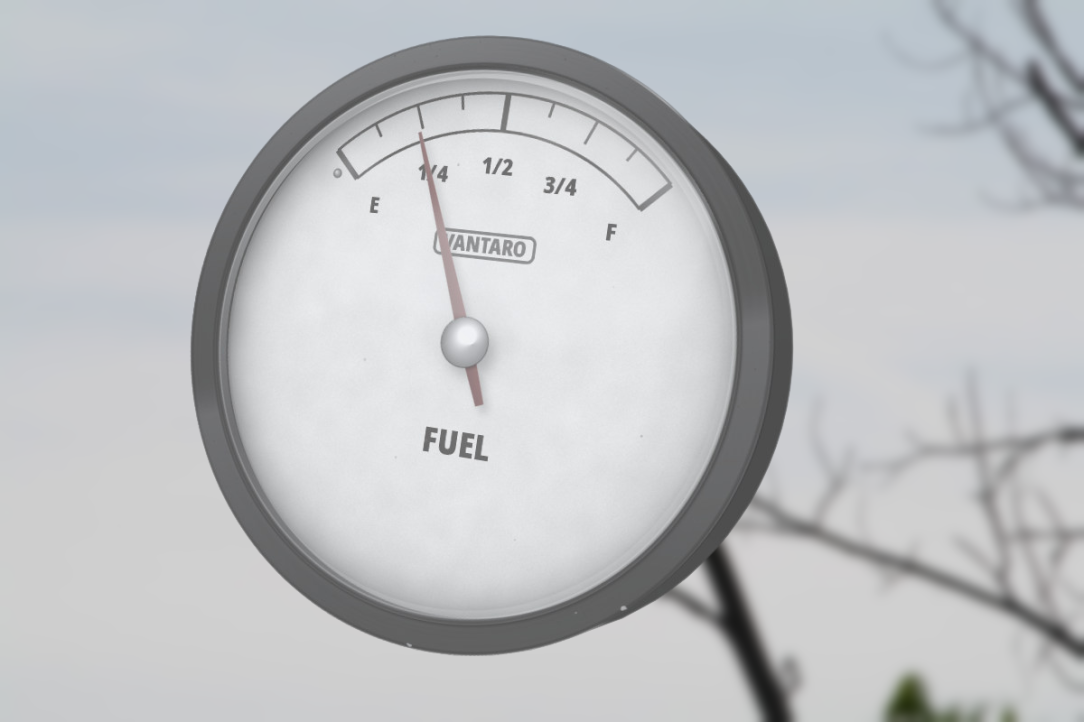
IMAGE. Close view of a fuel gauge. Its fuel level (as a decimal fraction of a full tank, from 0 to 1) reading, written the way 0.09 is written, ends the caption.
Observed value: 0.25
